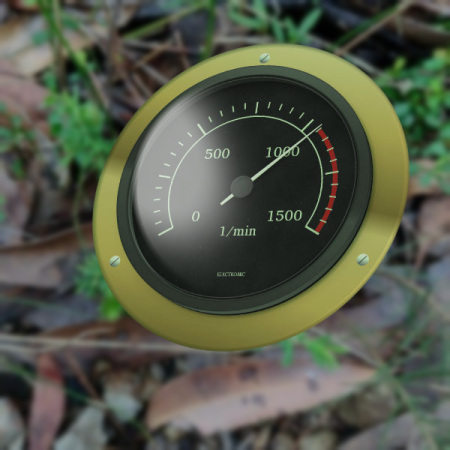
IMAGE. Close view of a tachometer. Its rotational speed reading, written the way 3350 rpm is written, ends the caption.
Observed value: 1050 rpm
